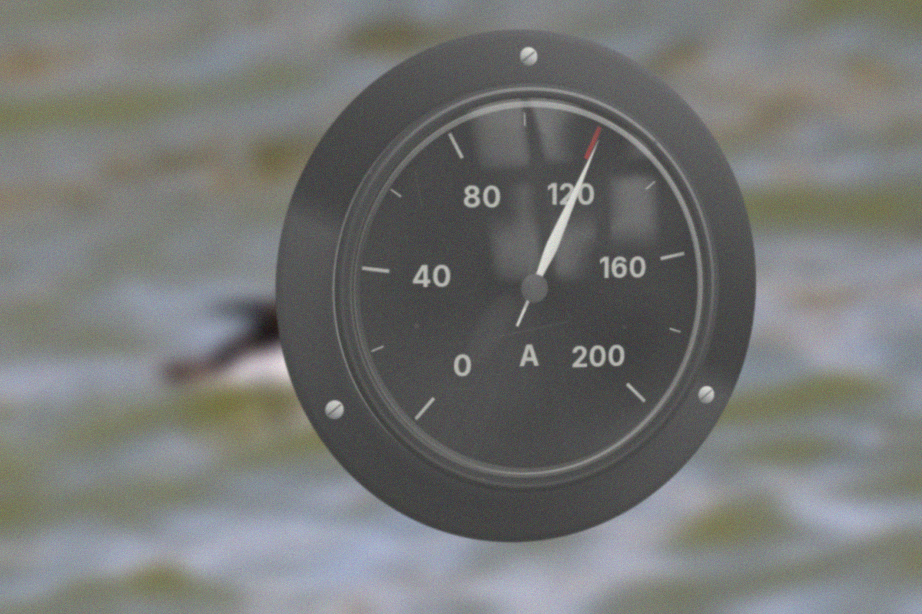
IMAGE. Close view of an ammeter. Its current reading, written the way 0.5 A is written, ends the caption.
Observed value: 120 A
